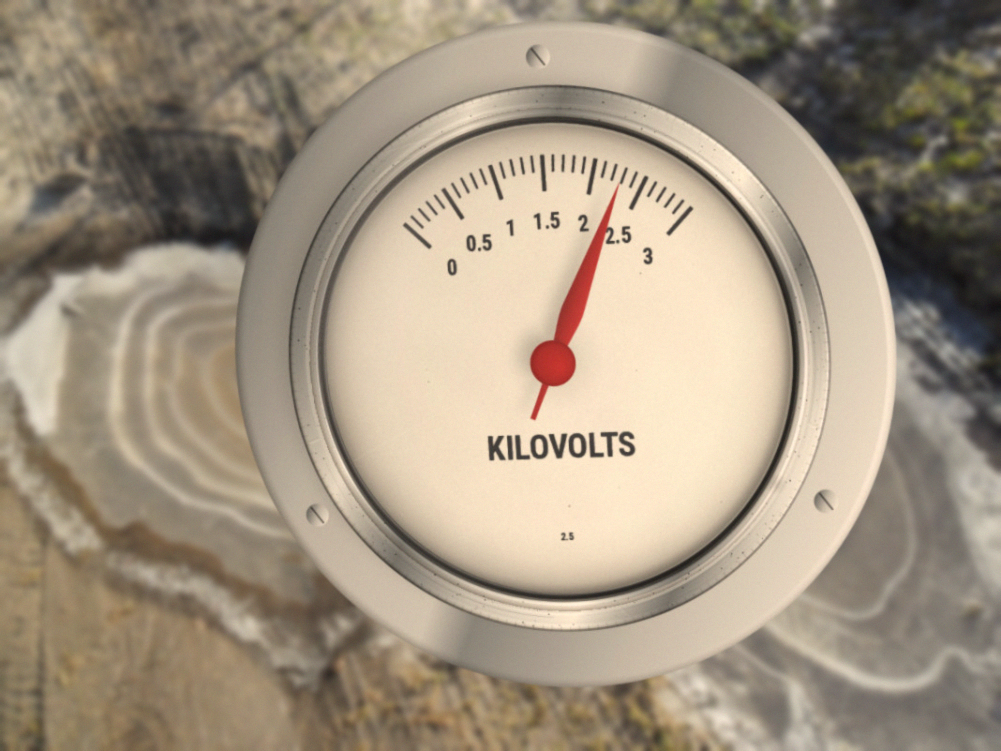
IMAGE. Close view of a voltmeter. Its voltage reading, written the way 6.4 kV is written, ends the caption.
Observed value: 2.3 kV
